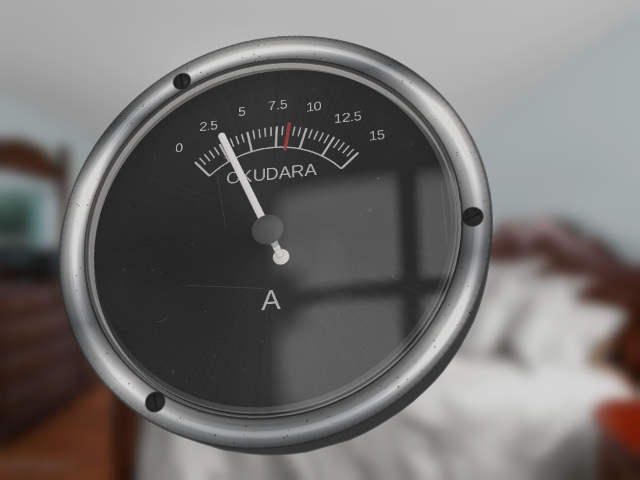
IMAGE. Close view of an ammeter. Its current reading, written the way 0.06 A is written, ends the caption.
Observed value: 3 A
